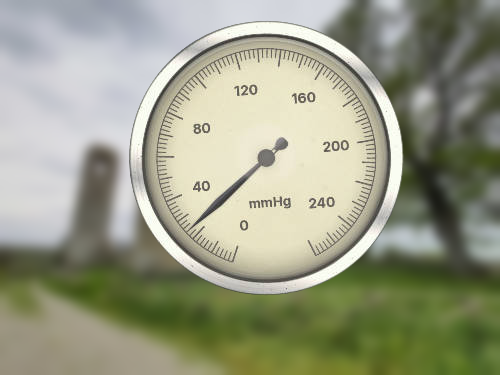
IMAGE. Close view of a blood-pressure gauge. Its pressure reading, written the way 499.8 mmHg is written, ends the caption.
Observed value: 24 mmHg
